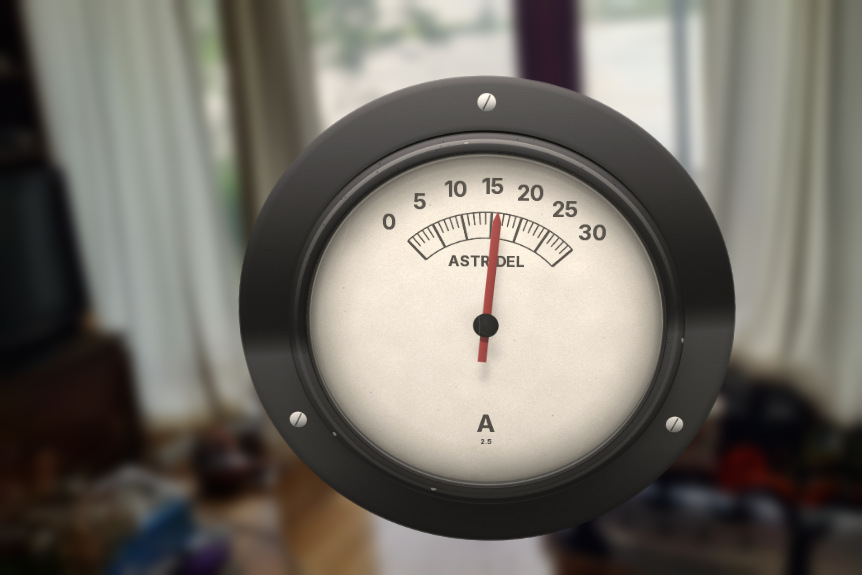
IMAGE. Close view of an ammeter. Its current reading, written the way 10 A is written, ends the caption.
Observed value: 16 A
